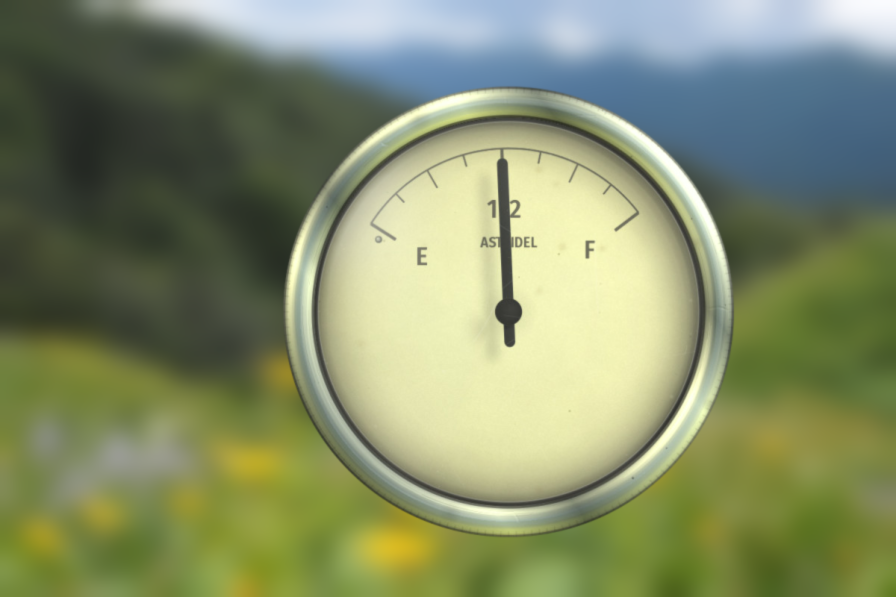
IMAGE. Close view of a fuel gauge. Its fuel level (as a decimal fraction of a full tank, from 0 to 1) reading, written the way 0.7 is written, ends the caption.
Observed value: 0.5
